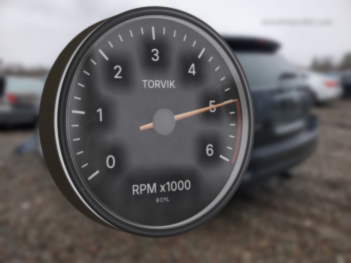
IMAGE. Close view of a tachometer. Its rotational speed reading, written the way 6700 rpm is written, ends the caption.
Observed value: 5000 rpm
